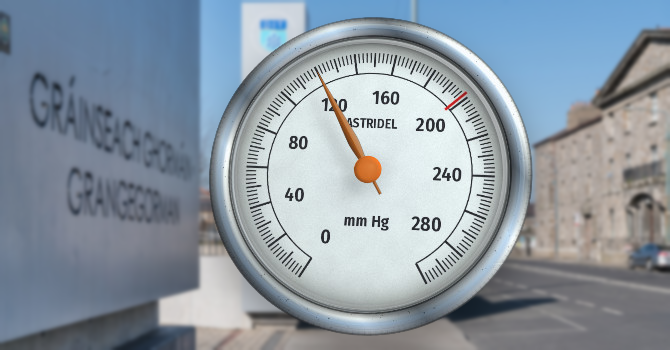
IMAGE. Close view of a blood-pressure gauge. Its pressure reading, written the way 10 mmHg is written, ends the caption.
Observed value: 120 mmHg
